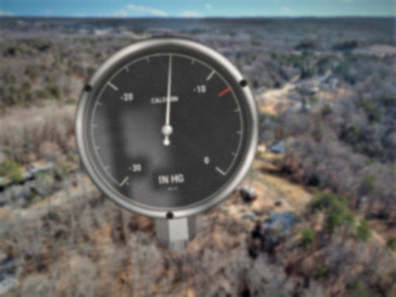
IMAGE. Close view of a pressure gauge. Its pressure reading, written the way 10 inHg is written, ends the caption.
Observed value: -14 inHg
